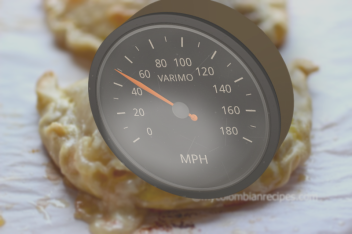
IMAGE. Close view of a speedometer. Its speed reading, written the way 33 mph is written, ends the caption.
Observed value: 50 mph
